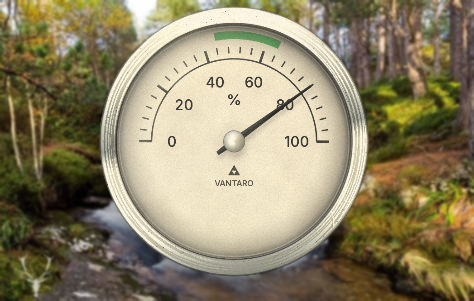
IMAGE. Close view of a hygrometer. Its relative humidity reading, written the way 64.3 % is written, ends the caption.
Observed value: 80 %
